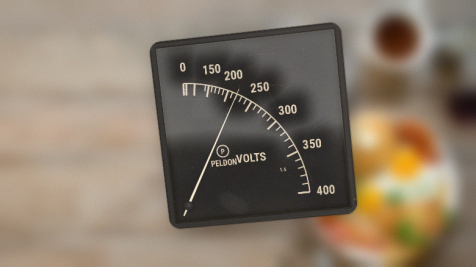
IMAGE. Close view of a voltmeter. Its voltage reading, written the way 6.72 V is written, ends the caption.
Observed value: 220 V
